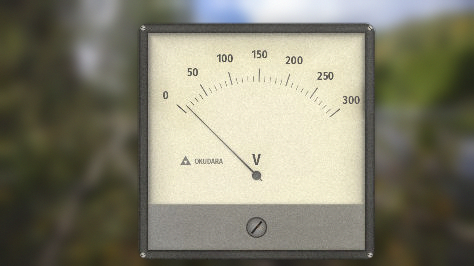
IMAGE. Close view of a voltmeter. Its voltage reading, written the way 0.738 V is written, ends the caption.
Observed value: 10 V
